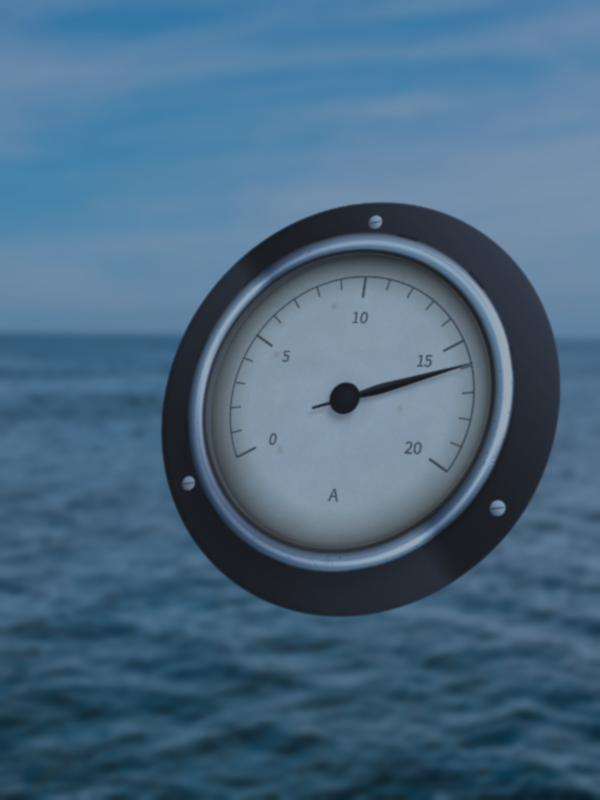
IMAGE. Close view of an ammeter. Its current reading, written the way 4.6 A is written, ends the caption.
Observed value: 16 A
